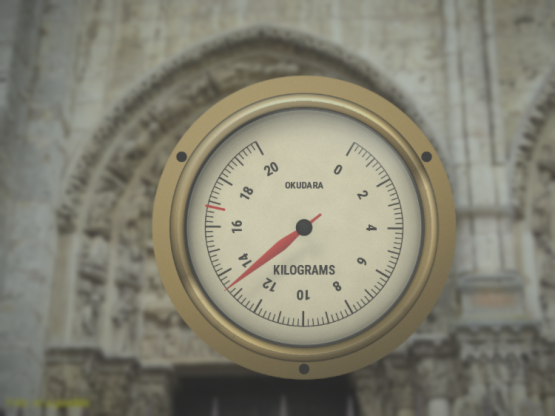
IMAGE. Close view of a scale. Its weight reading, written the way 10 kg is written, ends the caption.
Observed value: 13.4 kg
